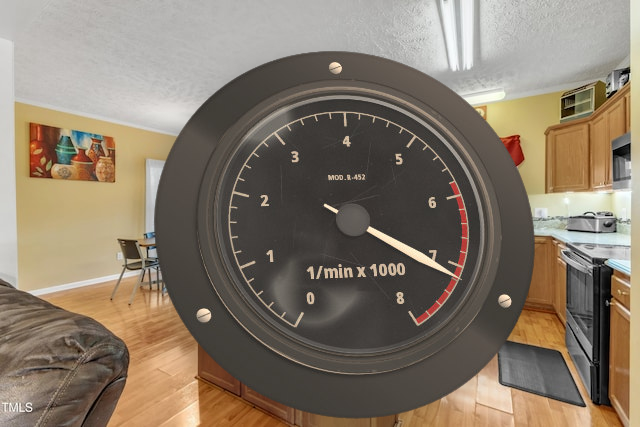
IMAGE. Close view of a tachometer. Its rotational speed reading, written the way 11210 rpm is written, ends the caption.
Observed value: 7200 rpm
